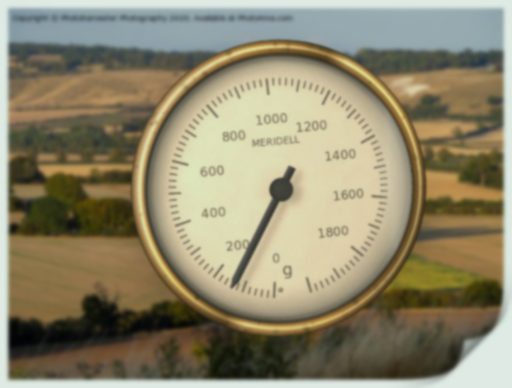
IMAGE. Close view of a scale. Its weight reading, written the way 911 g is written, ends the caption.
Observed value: 140 g
